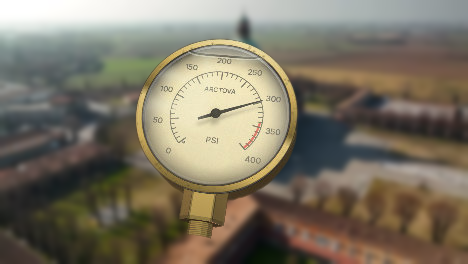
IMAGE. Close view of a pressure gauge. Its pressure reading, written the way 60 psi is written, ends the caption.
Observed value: 300 psi
